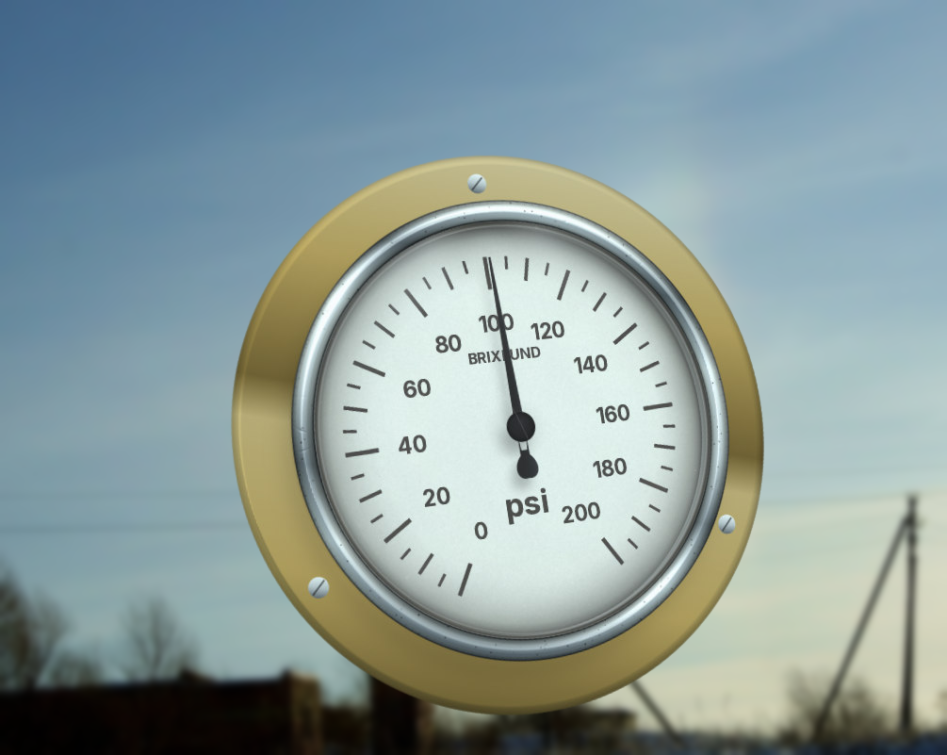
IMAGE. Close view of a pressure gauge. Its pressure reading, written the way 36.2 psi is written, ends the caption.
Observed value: 100 psi
